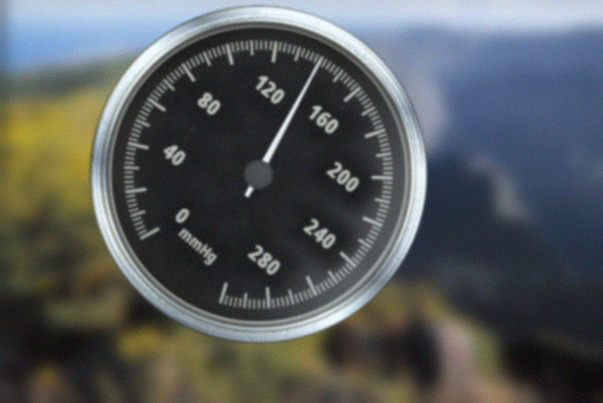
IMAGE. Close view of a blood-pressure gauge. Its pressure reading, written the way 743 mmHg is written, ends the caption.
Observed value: 140 mmHg
